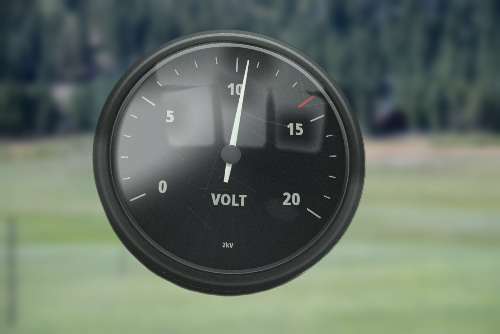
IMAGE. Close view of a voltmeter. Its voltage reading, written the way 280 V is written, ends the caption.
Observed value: 10.5 V
